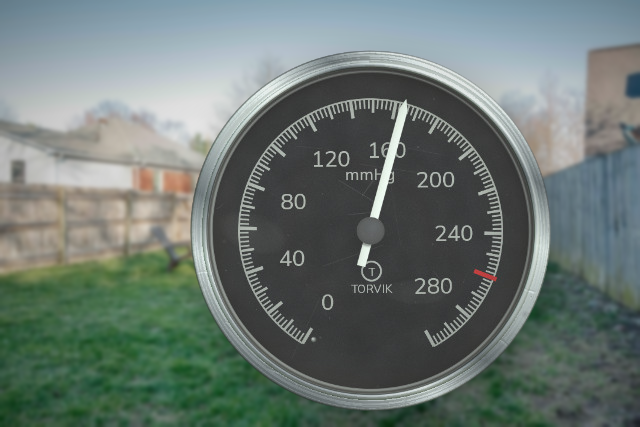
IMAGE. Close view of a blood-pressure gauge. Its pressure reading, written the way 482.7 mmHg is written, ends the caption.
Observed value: 164 mmHg
